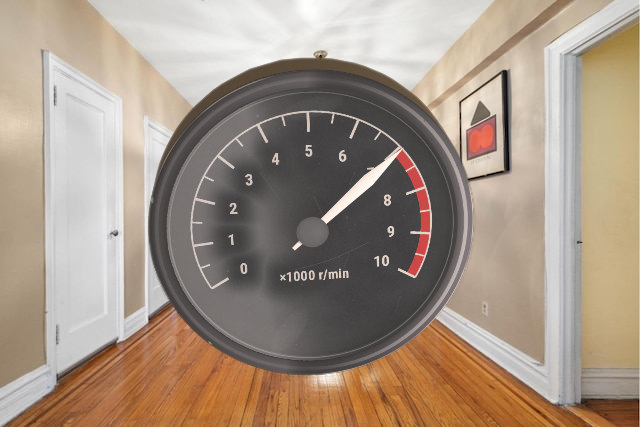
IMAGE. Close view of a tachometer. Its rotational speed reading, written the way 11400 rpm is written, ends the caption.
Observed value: 7000 rpm
